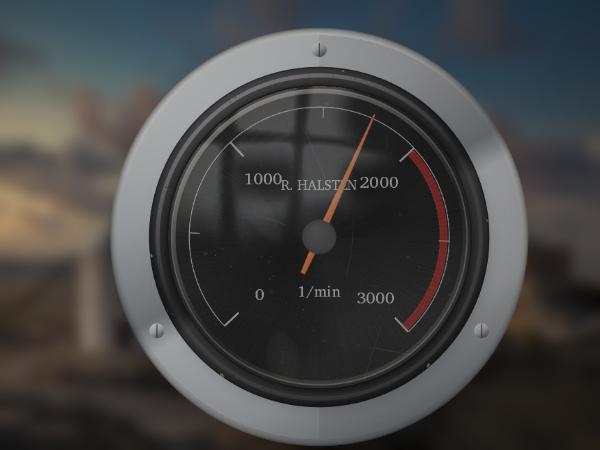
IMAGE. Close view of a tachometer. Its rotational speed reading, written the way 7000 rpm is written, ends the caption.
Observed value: 1750 rpm
